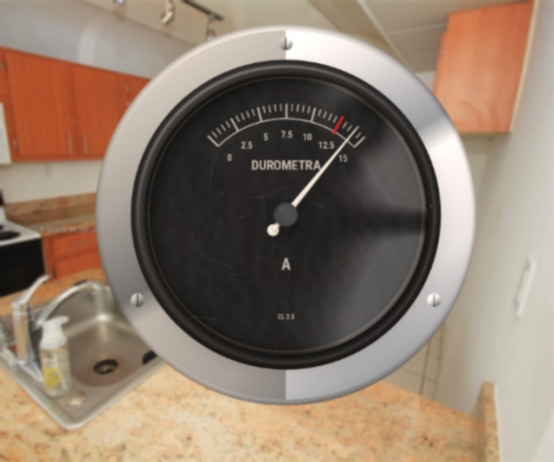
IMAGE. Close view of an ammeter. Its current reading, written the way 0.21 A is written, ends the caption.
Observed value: 14 A
